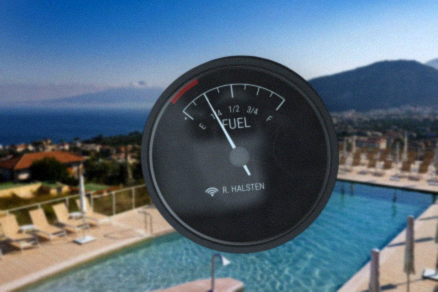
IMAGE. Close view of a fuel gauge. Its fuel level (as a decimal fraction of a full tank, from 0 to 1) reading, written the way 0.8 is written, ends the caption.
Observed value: 0.25
